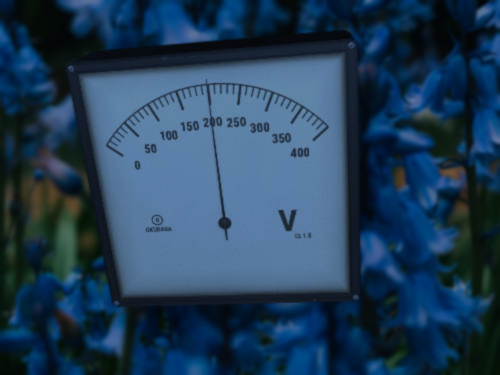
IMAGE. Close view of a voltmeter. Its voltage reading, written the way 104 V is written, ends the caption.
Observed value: 200 V
